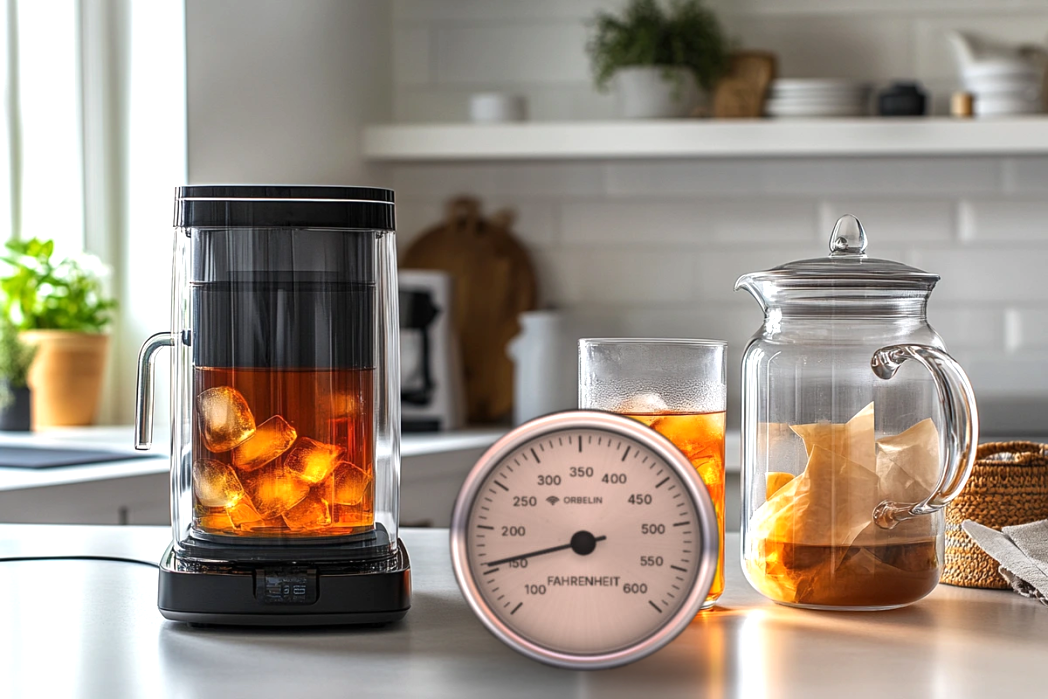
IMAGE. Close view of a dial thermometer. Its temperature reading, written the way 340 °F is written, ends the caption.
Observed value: 160 °F
